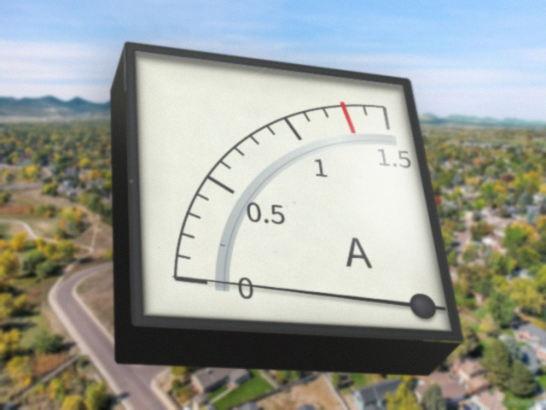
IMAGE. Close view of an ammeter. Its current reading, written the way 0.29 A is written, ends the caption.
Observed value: 0 A
